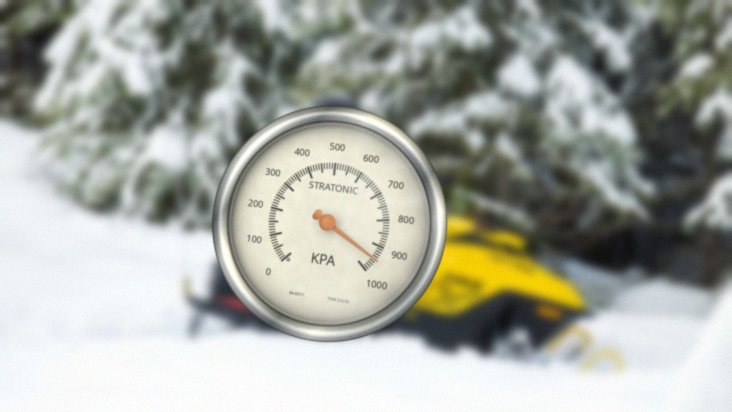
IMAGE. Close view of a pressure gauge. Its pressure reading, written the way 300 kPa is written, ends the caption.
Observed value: 950 kPa
